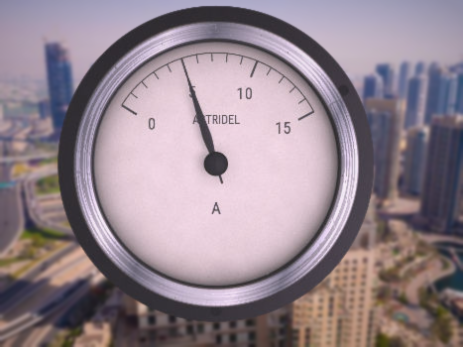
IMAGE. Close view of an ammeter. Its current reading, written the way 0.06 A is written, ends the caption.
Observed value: 5 A
